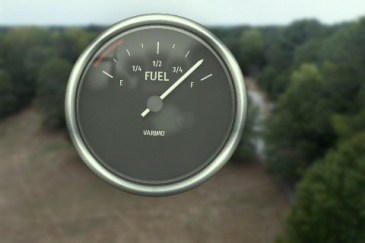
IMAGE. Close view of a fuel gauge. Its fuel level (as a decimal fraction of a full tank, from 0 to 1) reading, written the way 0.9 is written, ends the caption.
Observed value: 0.875
